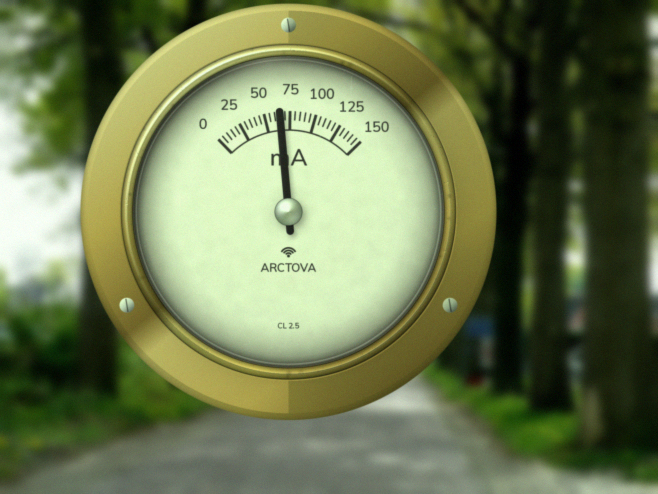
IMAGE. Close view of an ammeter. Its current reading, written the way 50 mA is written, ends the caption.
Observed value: 65 mA
